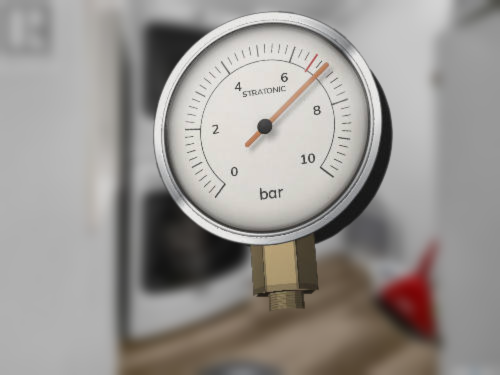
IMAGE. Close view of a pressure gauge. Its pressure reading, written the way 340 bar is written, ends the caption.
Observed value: 7 bar
